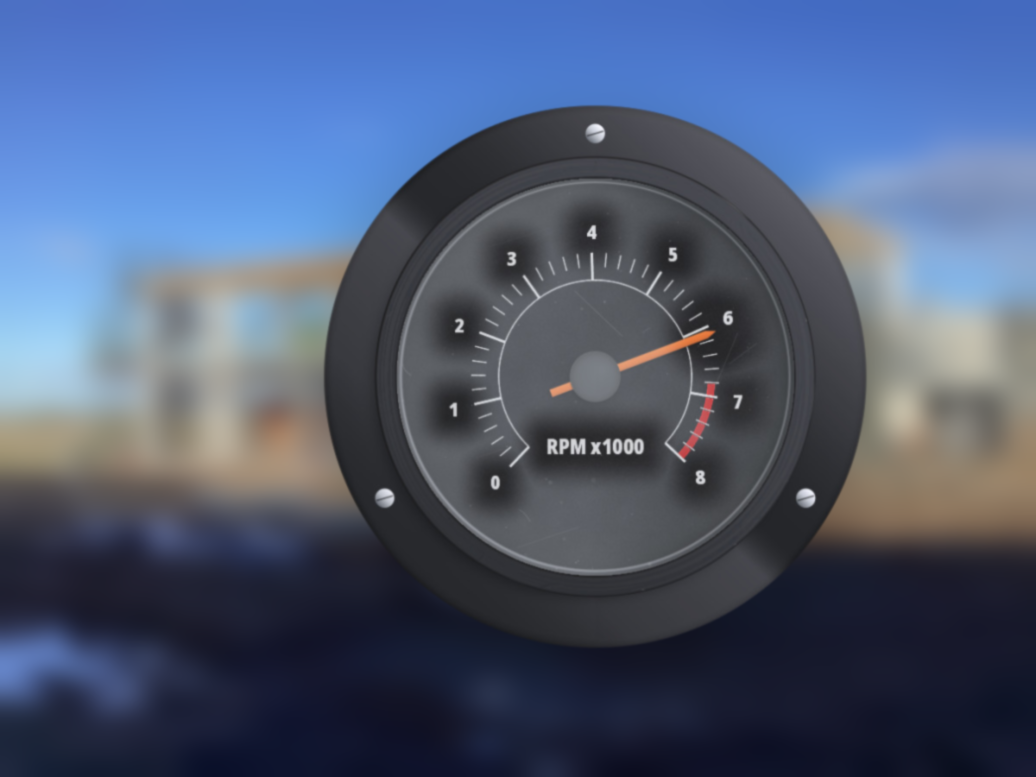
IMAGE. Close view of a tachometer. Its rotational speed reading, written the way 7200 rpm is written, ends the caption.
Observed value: 6100 rpm
